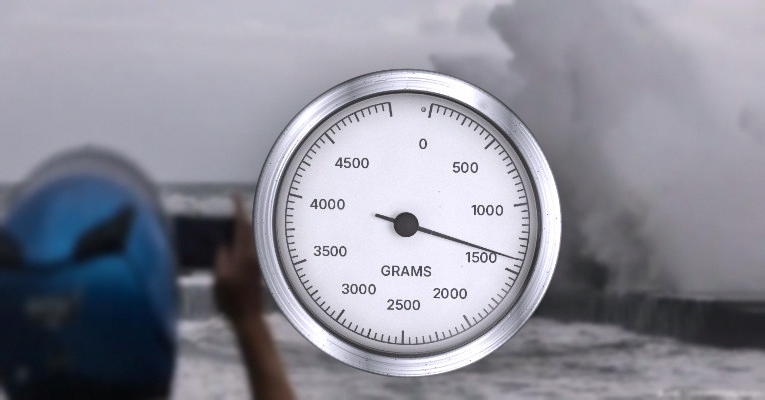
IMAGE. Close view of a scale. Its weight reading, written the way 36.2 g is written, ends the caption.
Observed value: 1400 g
